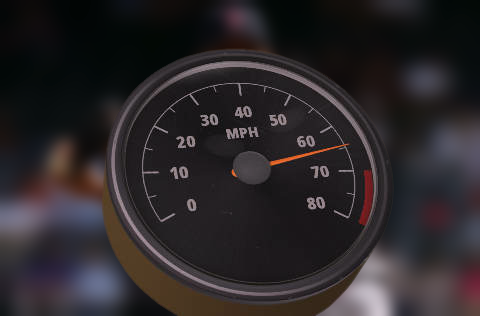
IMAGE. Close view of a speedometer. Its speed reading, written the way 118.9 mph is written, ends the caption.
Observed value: 65 mph
